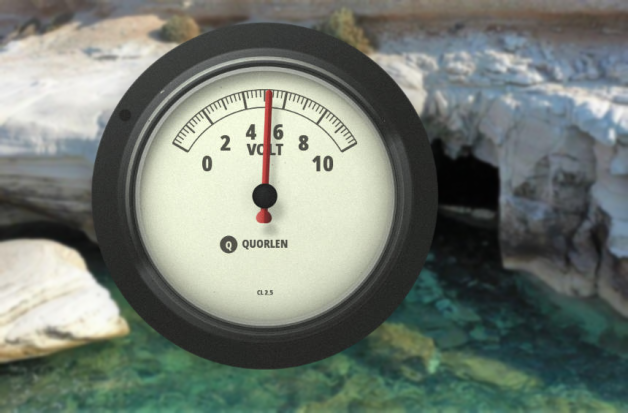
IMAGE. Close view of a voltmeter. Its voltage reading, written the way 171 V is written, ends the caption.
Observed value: 5.2 V
